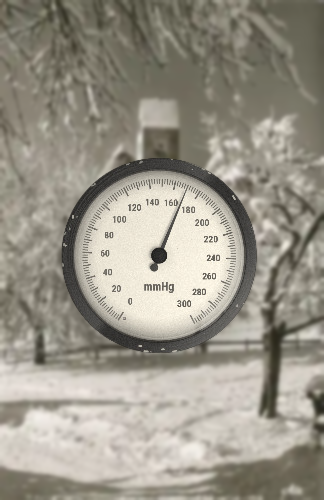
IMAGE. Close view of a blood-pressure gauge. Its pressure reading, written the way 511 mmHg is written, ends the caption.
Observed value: 170 mmHg
